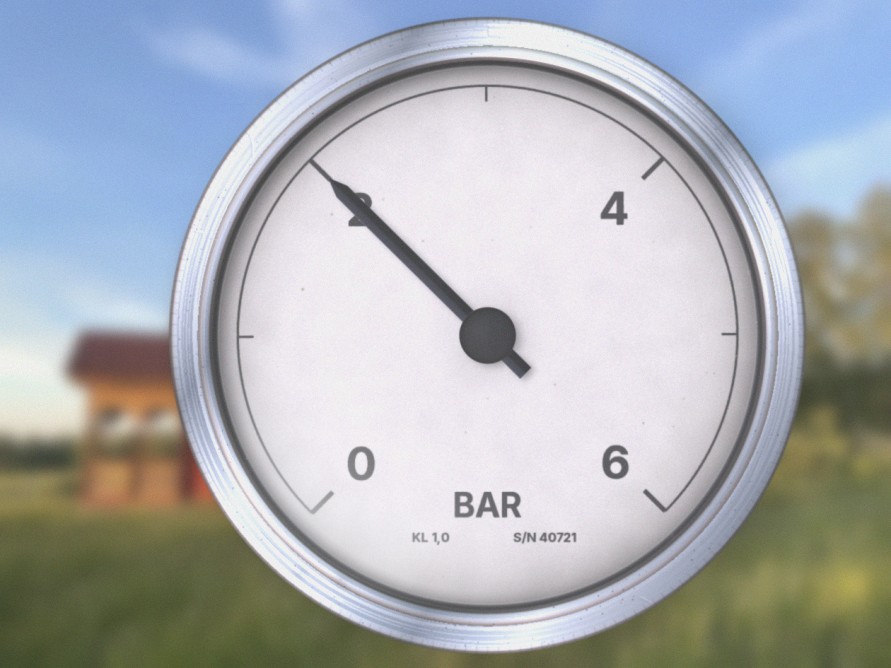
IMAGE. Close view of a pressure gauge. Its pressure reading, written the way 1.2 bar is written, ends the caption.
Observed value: 2 bar
